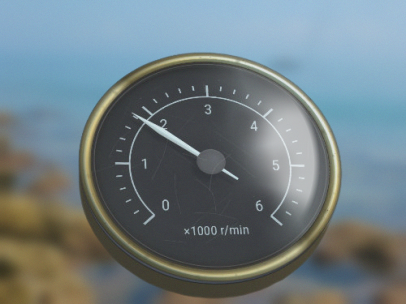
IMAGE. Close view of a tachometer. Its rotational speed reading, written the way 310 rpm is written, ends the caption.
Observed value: 1800 rpm
